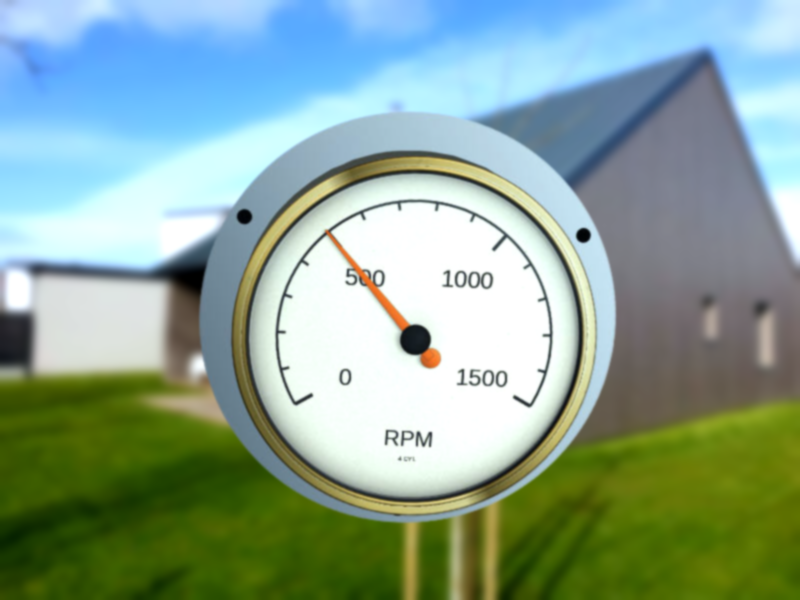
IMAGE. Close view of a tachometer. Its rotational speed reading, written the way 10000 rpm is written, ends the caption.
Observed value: 500 rpm
